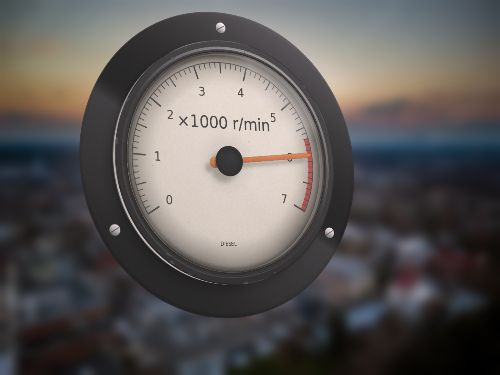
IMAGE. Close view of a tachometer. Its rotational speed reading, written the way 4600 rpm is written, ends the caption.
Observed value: 6000 rpm
